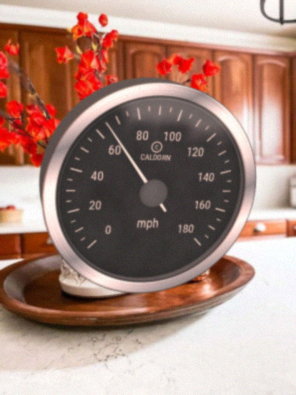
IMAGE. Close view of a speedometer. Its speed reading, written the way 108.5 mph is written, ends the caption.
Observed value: 65 mph
